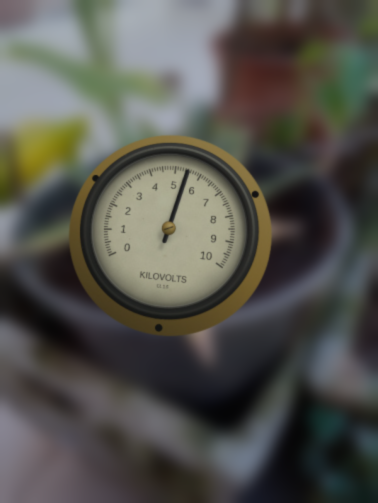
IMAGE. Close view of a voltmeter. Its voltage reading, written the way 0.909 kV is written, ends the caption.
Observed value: 5.5 kV
